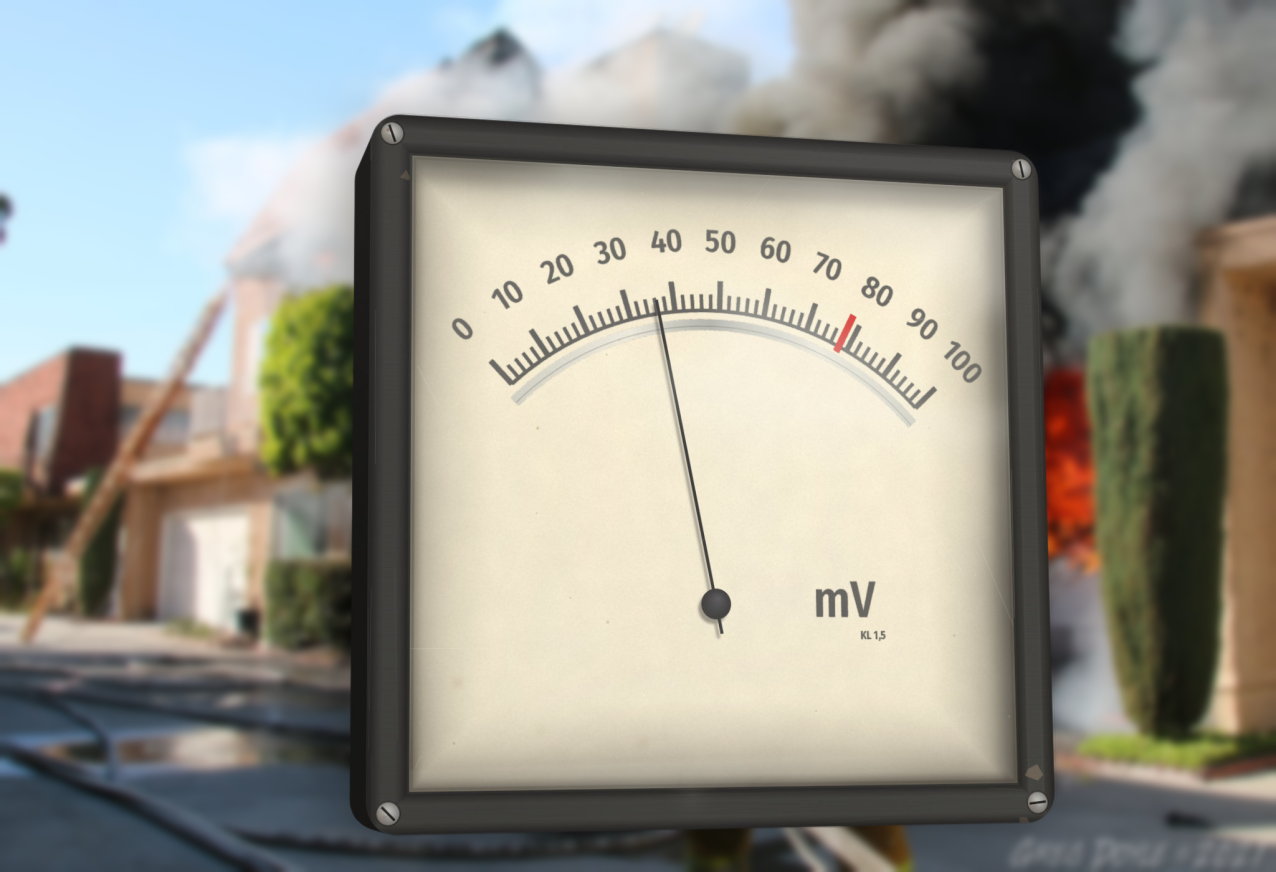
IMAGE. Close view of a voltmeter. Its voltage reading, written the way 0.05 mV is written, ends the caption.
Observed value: 36 mV
